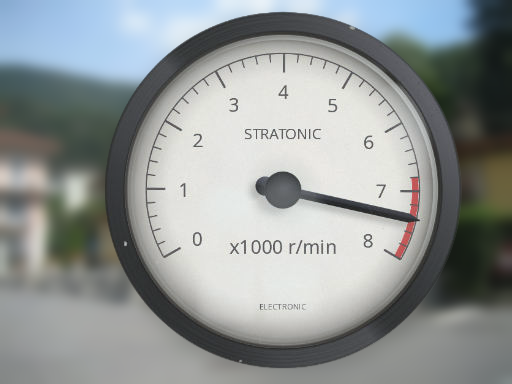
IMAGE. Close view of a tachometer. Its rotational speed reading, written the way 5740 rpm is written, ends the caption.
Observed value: 7400 rpm
